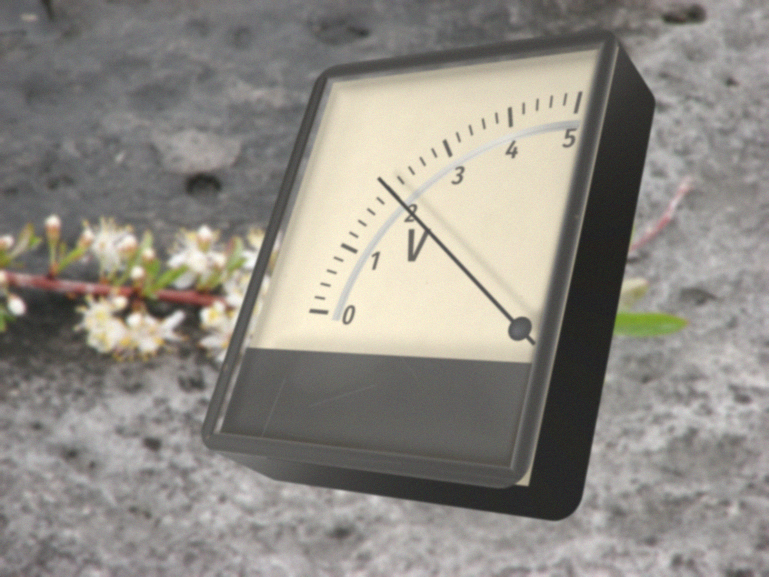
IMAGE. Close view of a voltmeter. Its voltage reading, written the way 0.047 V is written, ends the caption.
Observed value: 2 V
